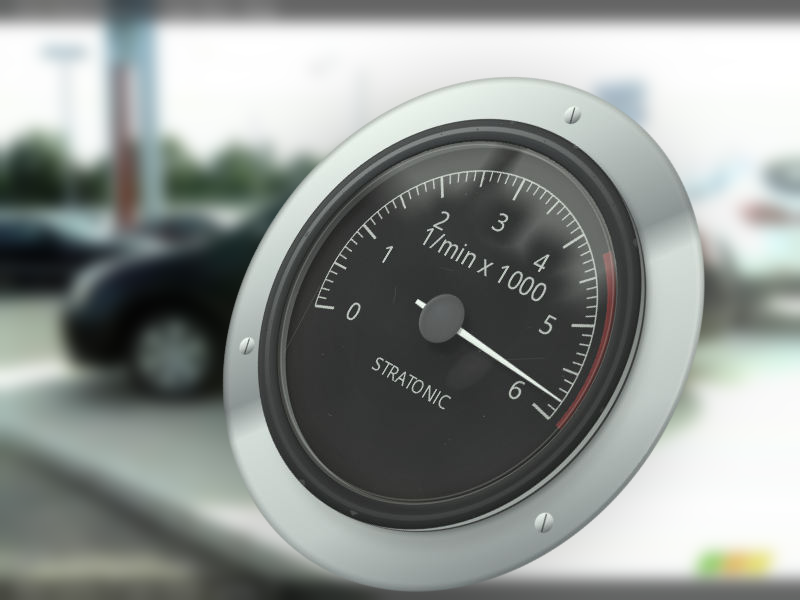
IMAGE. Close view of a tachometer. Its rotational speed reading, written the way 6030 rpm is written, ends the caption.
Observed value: 5800 rpm
